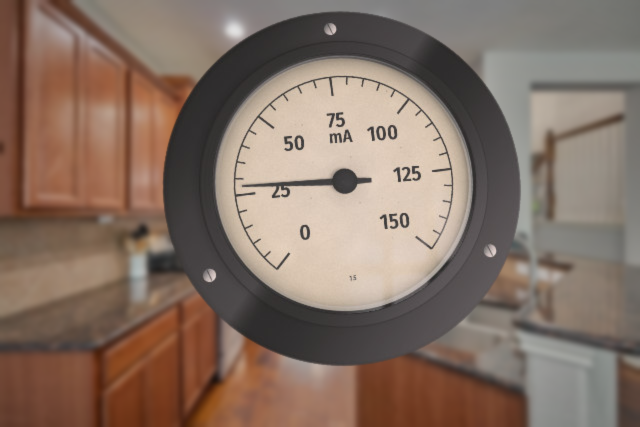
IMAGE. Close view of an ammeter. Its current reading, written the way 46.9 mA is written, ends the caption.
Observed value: 27.5 mA
